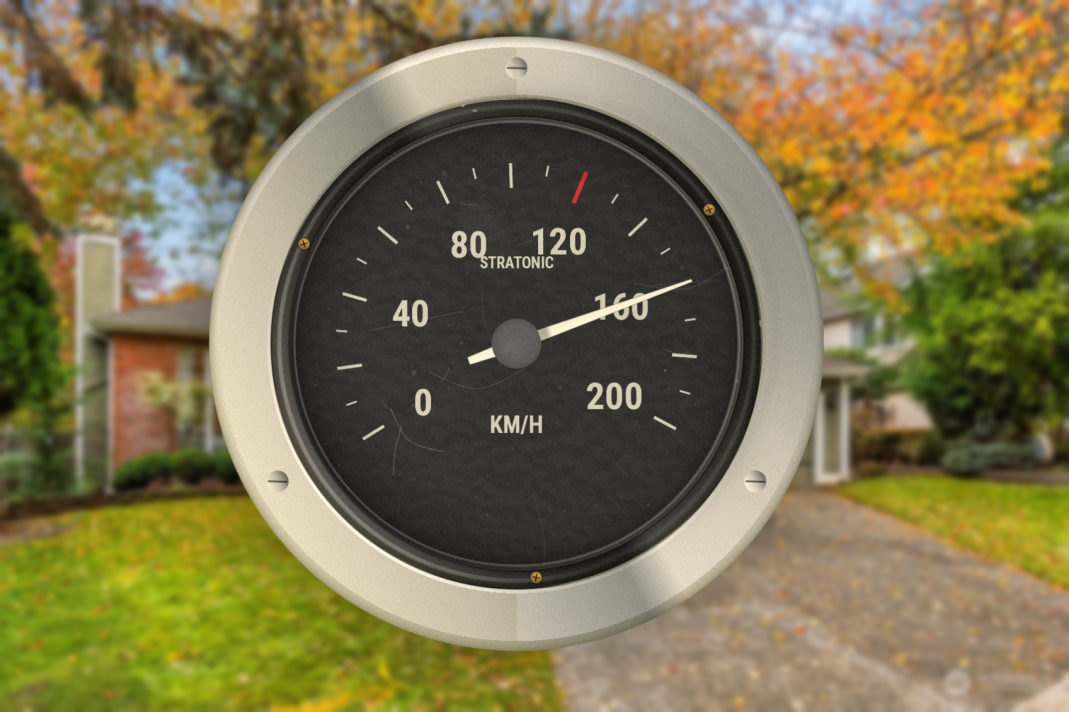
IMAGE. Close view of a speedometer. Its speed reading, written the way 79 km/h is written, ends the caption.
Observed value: 160 km/h
